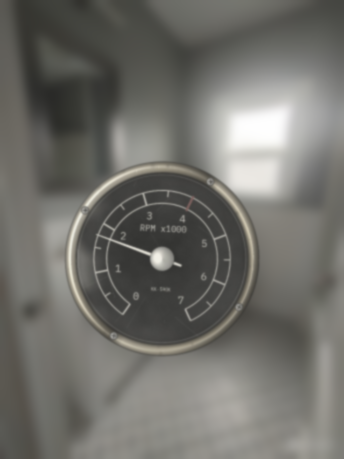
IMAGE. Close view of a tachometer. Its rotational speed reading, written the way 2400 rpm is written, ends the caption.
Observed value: 1750 rpm
